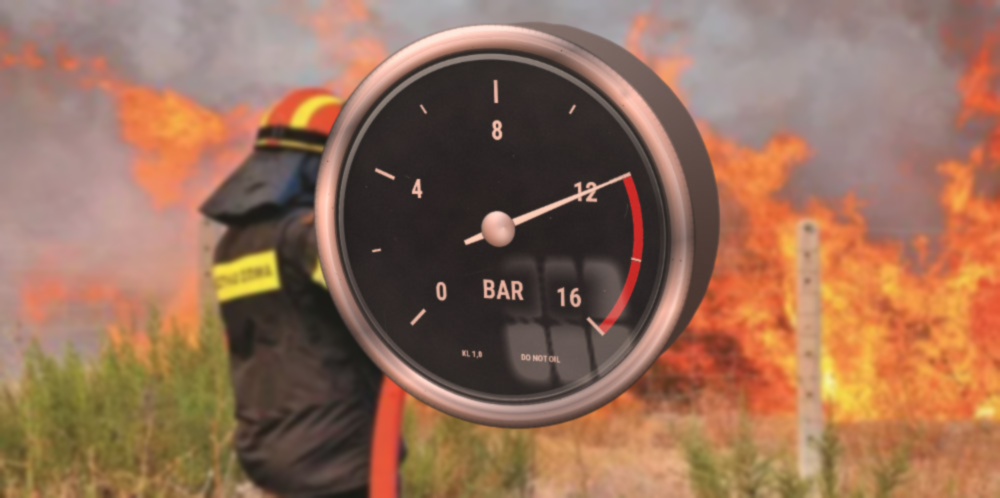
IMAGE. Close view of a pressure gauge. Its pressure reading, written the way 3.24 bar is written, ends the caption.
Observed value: 12 bar
